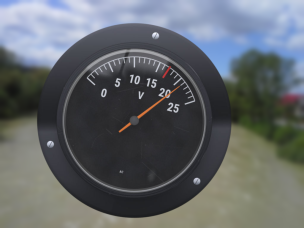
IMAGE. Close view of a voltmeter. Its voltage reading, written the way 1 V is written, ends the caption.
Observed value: 21 V
